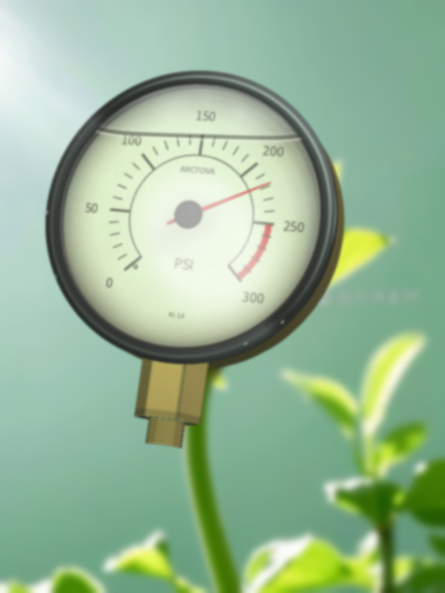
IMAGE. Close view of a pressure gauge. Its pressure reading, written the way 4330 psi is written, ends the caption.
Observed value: 220 psi
